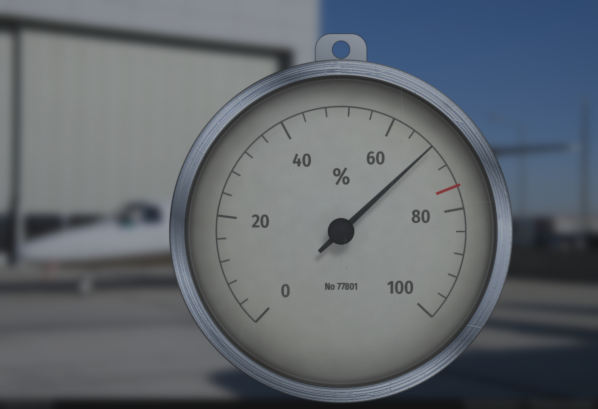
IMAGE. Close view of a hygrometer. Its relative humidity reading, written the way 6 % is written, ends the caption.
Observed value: 68 %
